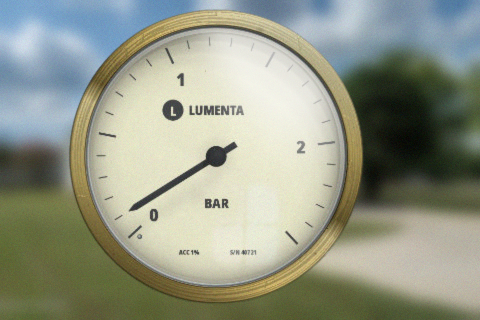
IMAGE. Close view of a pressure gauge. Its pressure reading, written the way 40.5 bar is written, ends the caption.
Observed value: 0.1 bar
